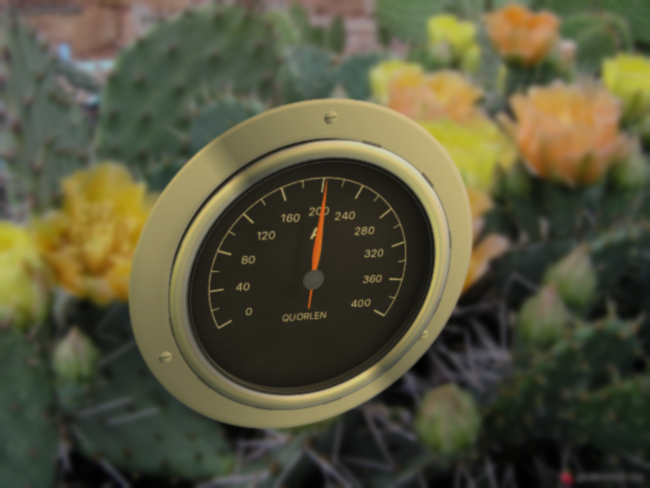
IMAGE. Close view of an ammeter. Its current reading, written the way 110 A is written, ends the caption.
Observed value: 200 A
